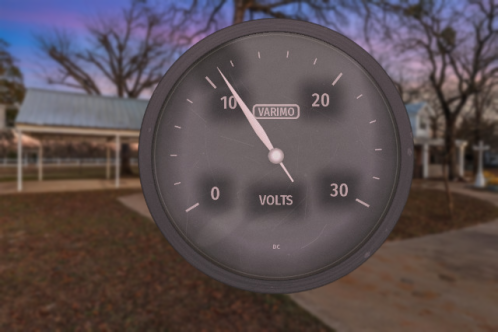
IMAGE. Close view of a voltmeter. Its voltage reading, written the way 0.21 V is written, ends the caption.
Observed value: 11 V
